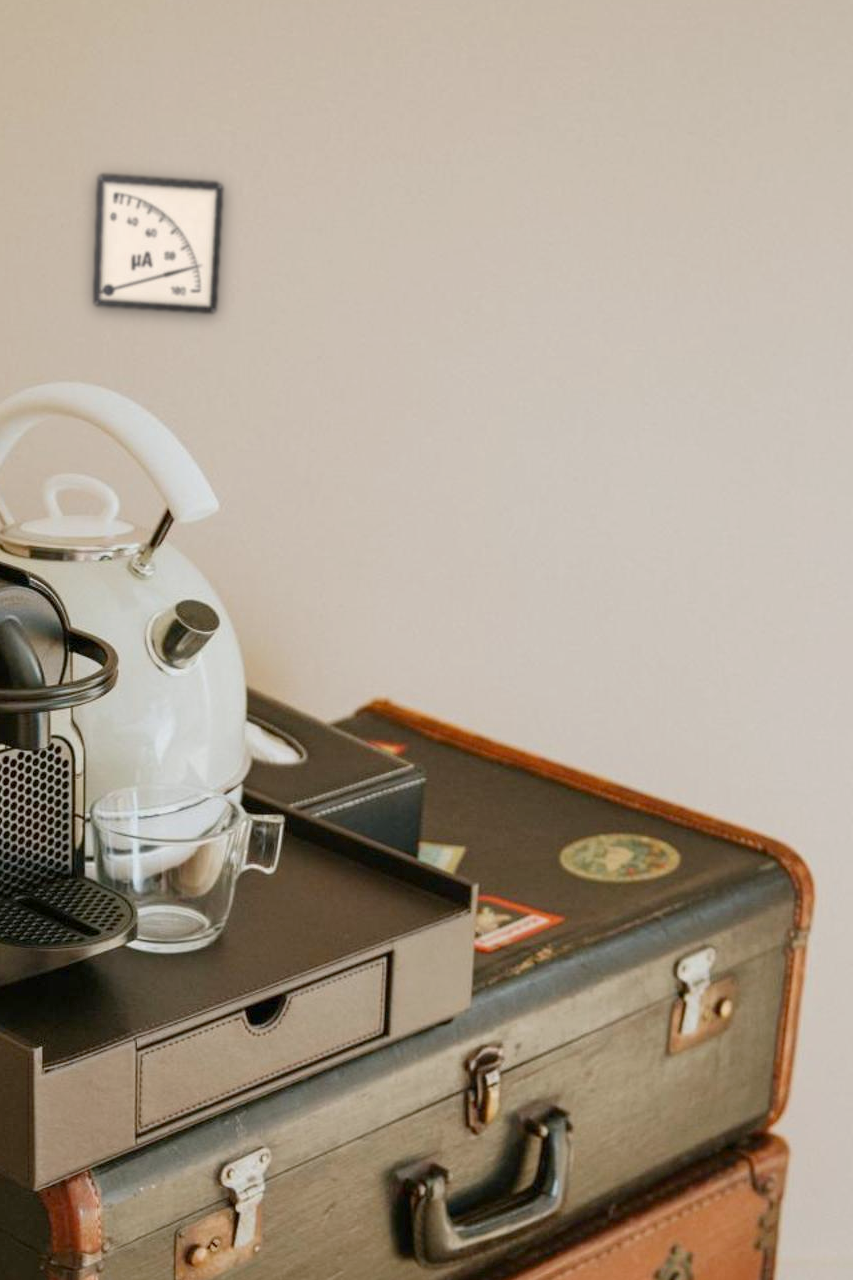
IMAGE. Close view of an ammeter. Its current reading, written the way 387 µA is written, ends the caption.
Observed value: 90 µA
